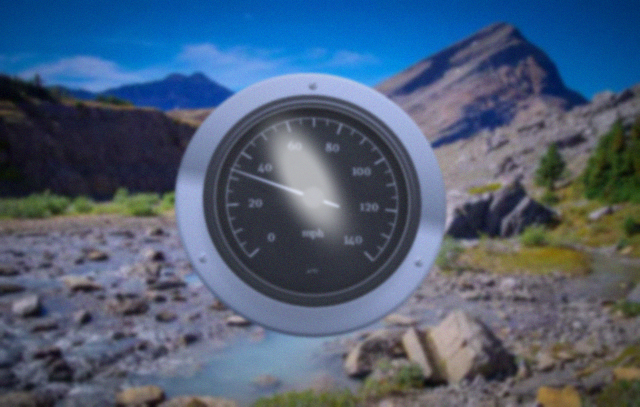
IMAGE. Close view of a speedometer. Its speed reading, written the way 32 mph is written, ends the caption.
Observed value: 32.5 mph
